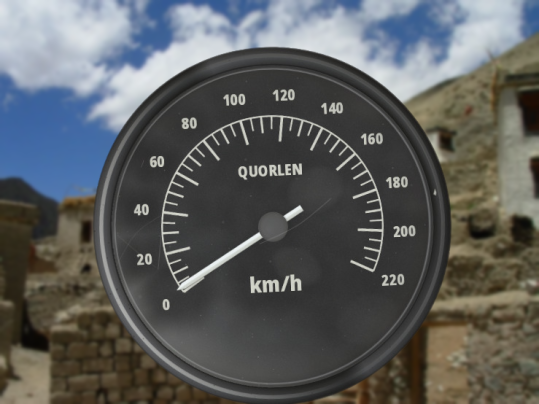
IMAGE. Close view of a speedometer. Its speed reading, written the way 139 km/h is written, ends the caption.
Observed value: 2.5 km/h
